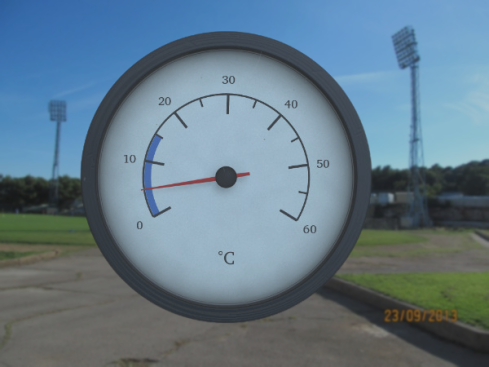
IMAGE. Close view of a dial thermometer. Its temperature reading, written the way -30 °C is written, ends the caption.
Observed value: 5 °C
